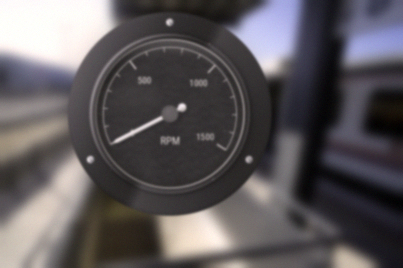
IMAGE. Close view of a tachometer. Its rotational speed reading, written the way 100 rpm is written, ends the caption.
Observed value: 0 rpm
